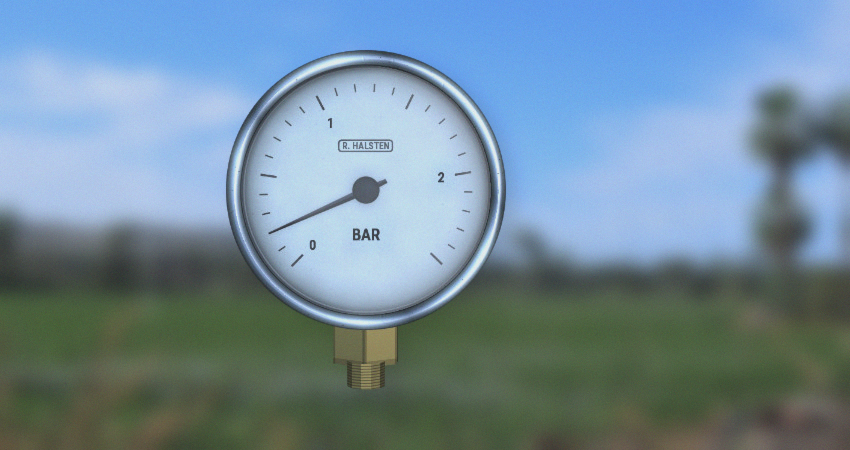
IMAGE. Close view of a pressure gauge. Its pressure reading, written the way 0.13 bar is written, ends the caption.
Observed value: 0.2 bar
